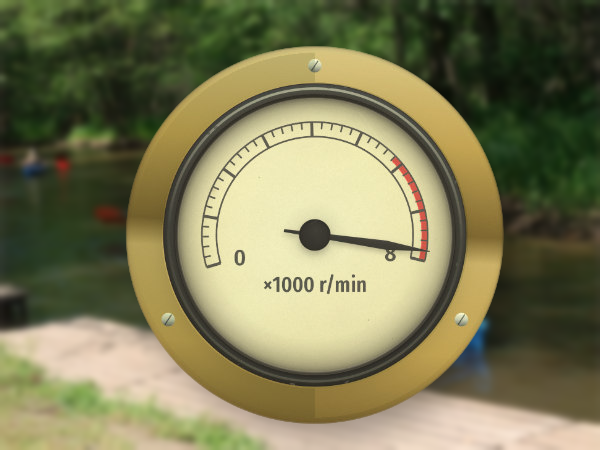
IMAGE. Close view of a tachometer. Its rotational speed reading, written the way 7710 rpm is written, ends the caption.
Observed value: 7800 rpm
